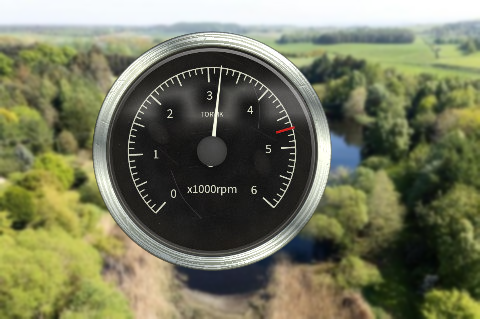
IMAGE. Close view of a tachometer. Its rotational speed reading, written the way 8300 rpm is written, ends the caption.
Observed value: 3200 rpm
